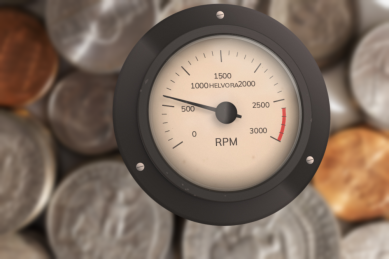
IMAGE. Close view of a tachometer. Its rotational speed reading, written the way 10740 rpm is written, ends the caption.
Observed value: 600 rpm
